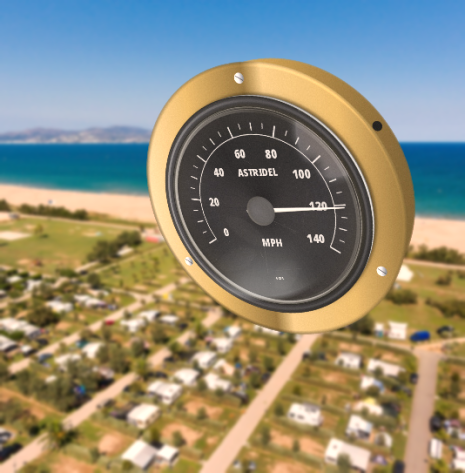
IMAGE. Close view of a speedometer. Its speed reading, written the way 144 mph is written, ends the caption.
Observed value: 120 mph
